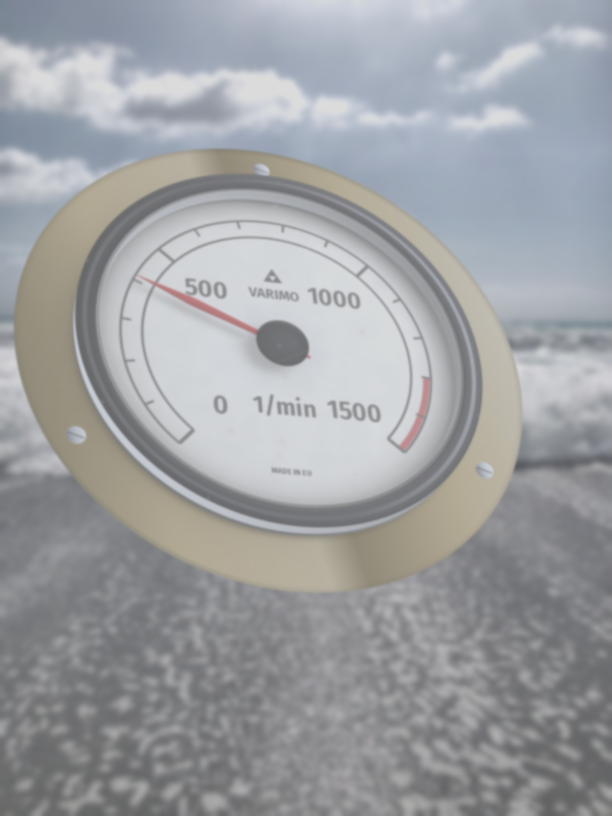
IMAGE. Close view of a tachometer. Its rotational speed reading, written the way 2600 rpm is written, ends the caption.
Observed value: 400 rpm
